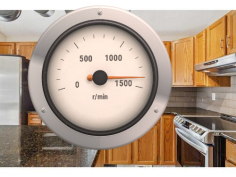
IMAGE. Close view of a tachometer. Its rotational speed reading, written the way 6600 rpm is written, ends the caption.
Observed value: 1400 rpm
